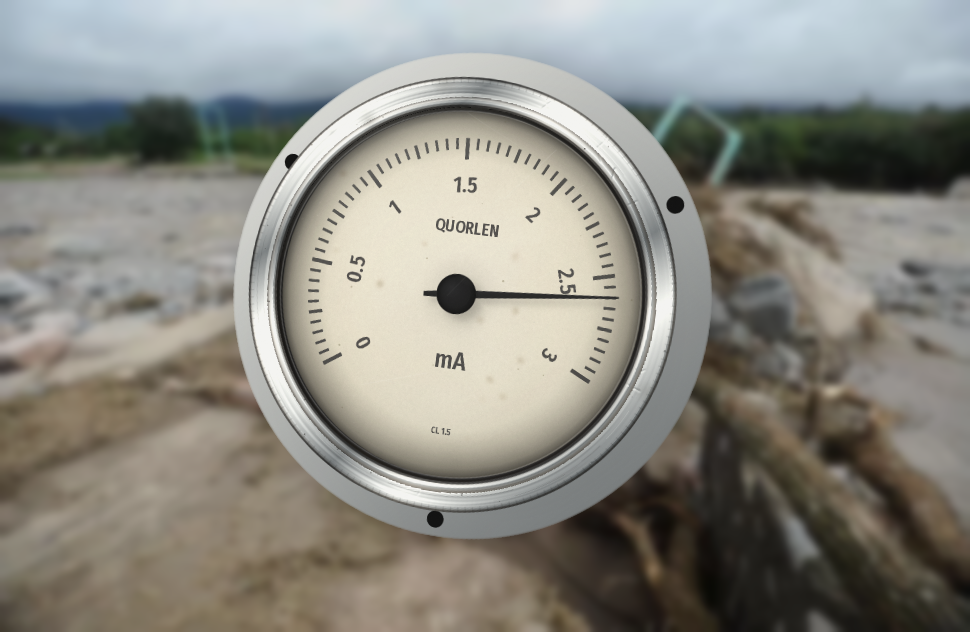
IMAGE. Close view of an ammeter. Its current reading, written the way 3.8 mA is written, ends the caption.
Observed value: 2.6 mA
